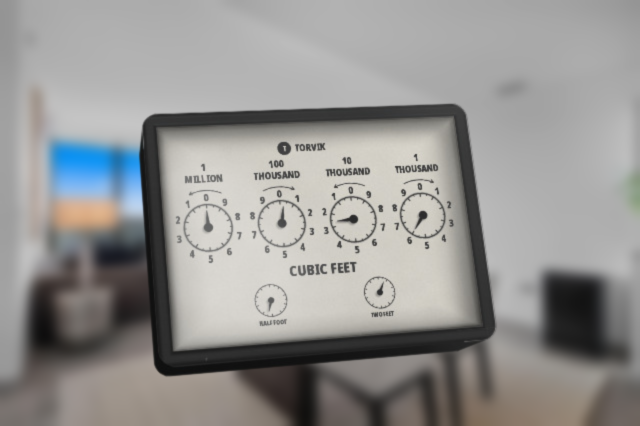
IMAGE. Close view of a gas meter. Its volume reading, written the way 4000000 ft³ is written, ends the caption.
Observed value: 2600 ft³
